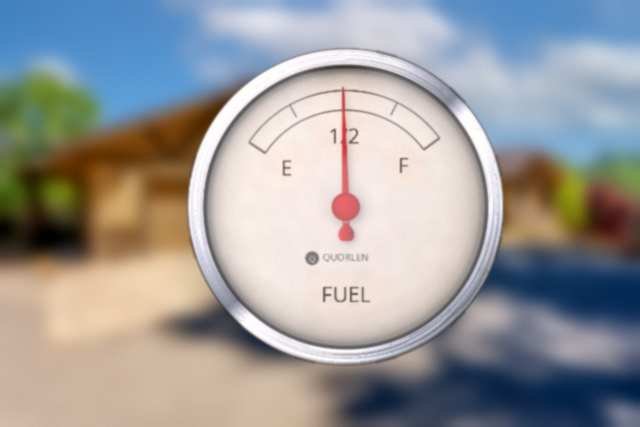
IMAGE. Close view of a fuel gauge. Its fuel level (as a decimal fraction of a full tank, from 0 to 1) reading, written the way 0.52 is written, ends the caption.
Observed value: 0.5
